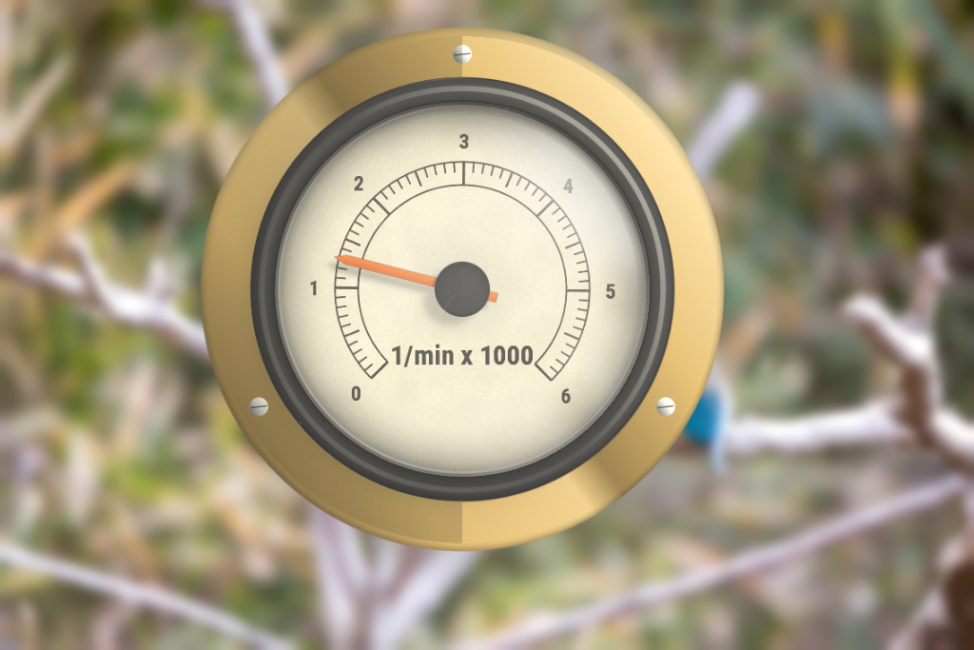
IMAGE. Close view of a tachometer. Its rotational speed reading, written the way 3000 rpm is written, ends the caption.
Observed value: 1300 rpm
